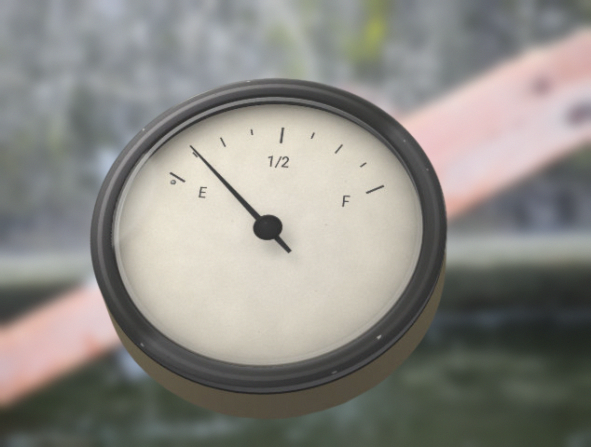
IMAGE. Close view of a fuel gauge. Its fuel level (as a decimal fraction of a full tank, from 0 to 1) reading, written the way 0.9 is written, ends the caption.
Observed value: 0.125
